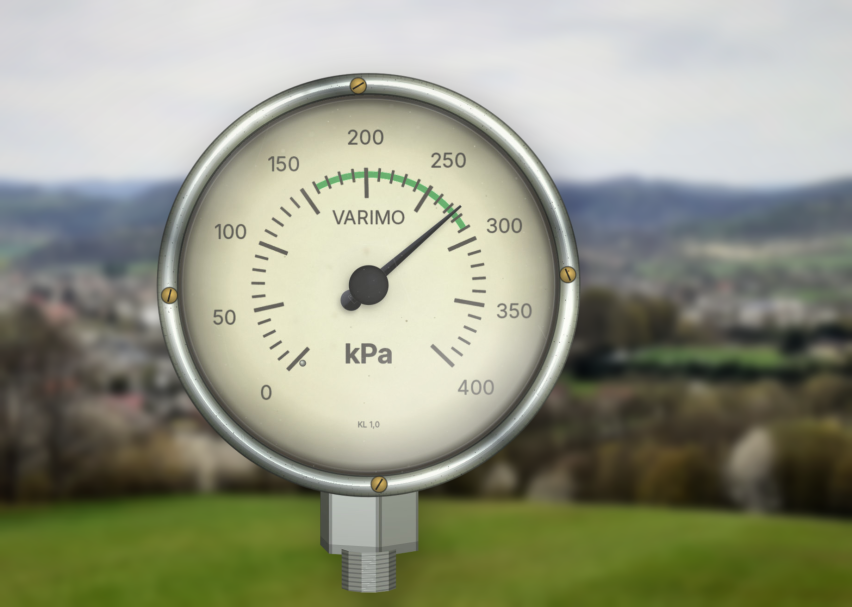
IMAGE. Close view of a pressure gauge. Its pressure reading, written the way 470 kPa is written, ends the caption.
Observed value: 275 kPa
